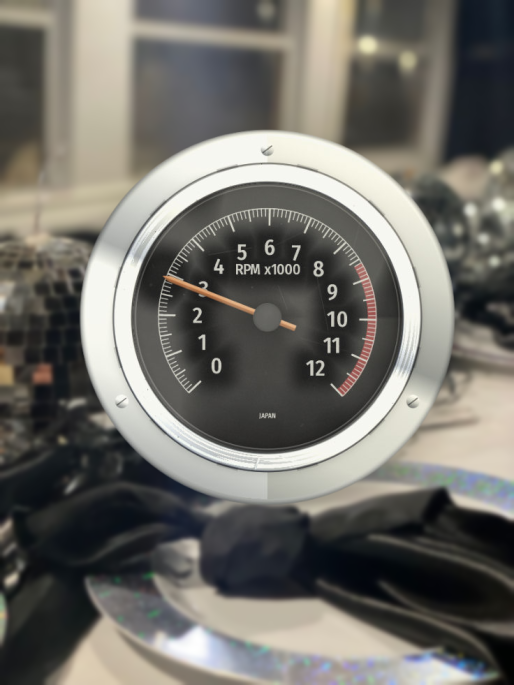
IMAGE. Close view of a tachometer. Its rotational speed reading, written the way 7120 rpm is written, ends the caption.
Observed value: 2900 rpm
